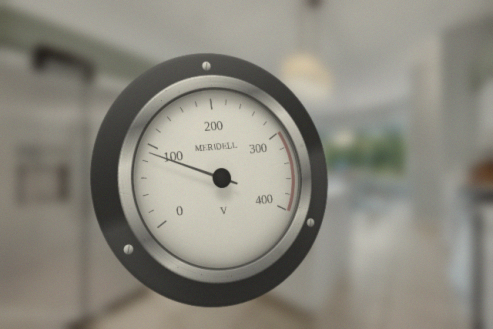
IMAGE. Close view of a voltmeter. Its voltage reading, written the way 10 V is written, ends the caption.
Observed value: 90 V
